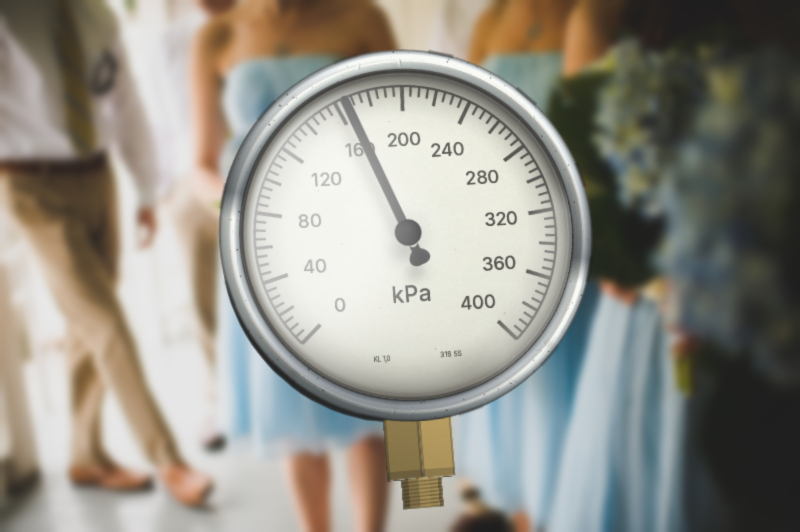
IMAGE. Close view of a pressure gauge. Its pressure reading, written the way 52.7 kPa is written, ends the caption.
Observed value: 165 kPa
